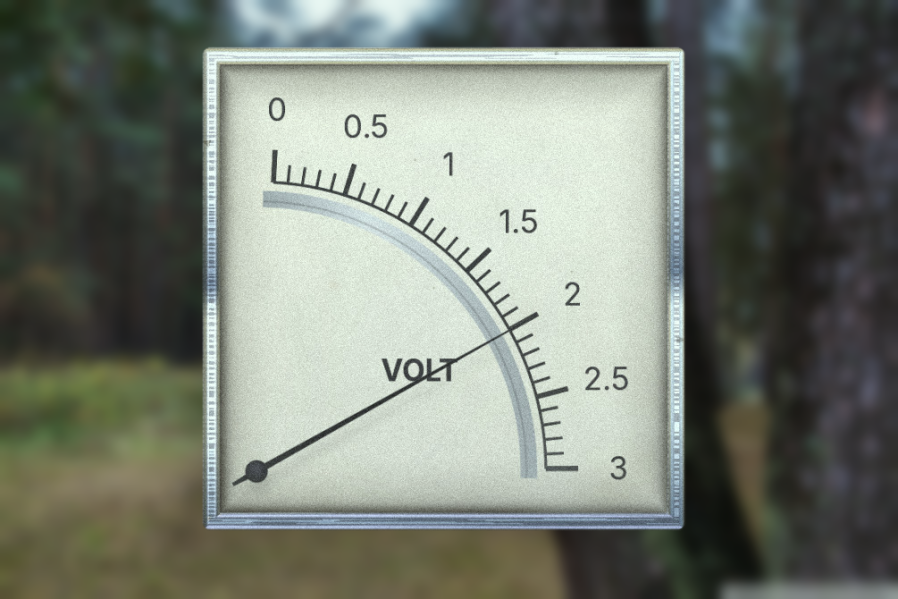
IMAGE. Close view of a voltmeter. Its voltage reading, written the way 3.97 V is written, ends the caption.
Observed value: 2 V
